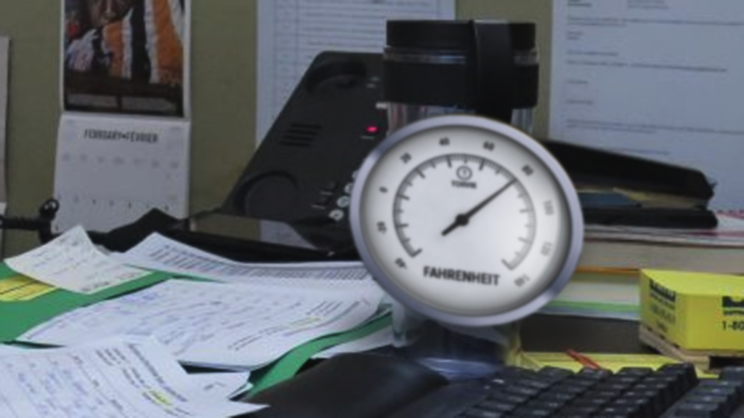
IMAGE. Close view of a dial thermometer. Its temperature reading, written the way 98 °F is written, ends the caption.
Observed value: 80 °F
